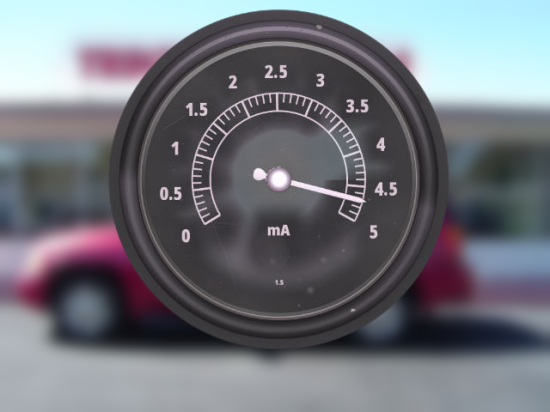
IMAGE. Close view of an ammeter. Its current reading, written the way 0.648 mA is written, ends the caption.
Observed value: 4.7 mA
